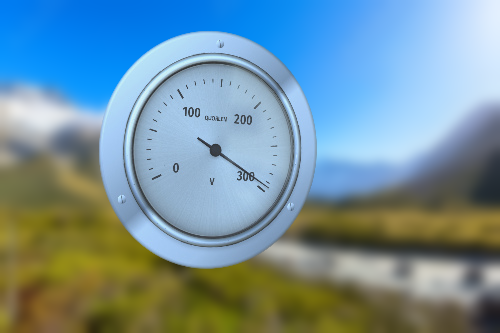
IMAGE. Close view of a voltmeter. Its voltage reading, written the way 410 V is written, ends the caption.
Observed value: 295 V
